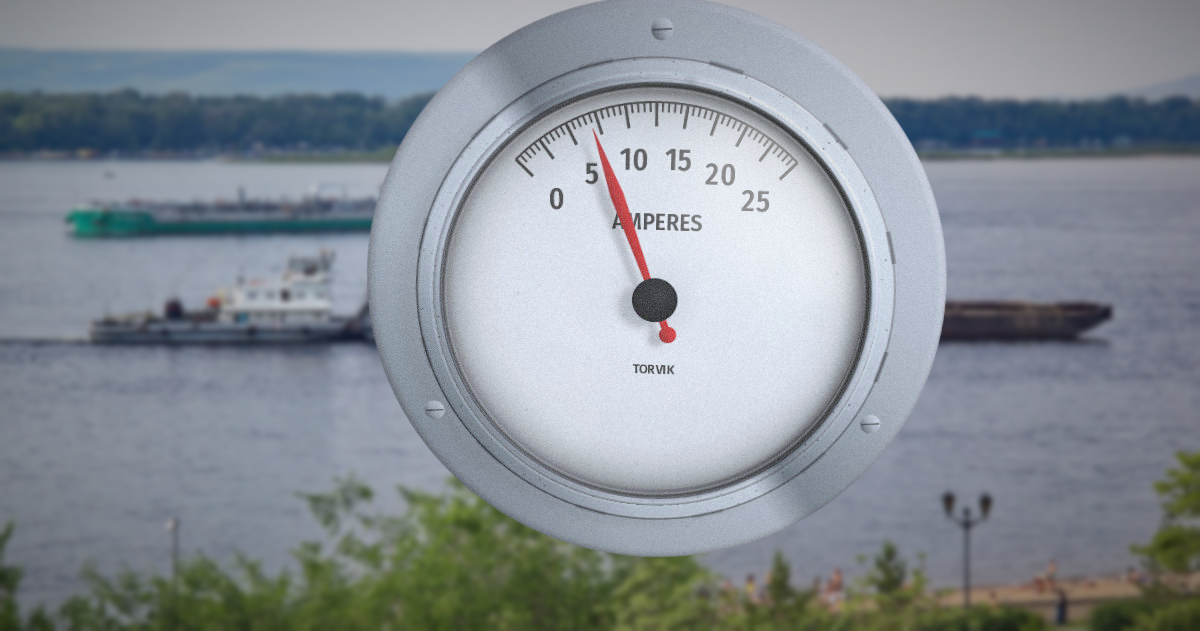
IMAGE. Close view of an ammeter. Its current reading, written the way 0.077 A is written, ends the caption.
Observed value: 7 A
